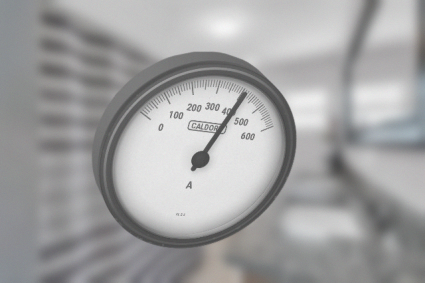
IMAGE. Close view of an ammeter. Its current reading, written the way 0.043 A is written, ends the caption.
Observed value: 400 A
